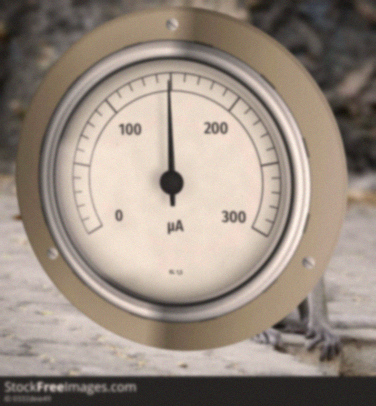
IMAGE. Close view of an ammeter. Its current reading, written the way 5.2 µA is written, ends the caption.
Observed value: 150 µA
